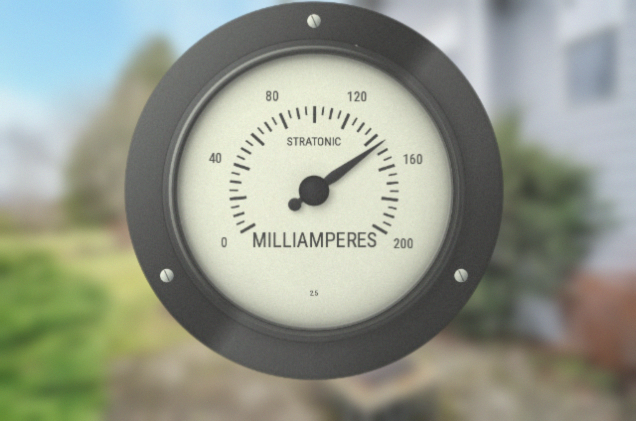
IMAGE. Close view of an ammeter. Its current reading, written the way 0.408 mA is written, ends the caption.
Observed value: 145 mA
